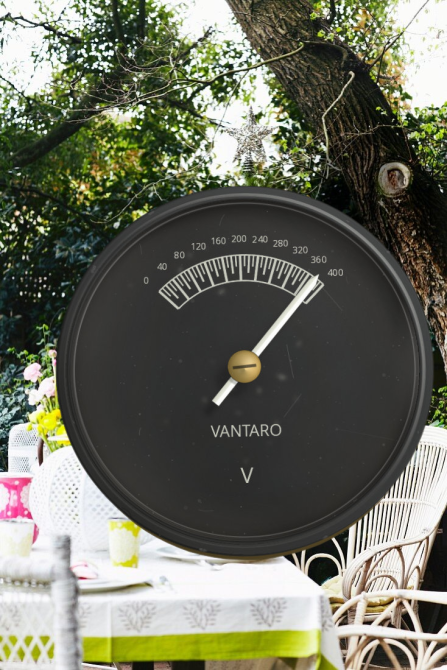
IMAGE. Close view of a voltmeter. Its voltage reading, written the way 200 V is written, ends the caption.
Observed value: 380 V
